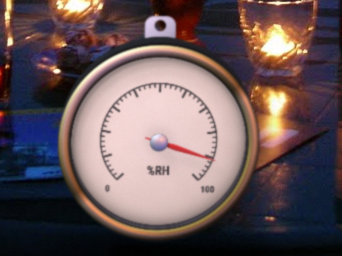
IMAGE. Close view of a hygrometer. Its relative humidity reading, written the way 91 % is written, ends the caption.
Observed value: 90 %
